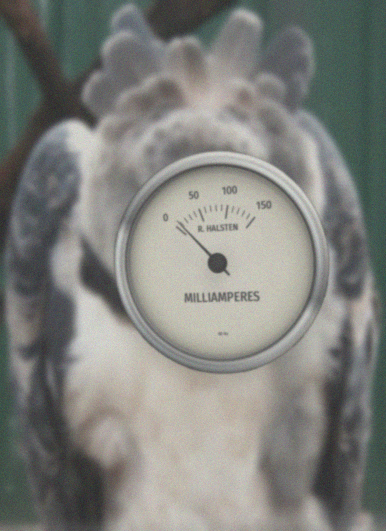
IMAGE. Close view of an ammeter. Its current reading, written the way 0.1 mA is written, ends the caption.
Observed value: 10 mA
